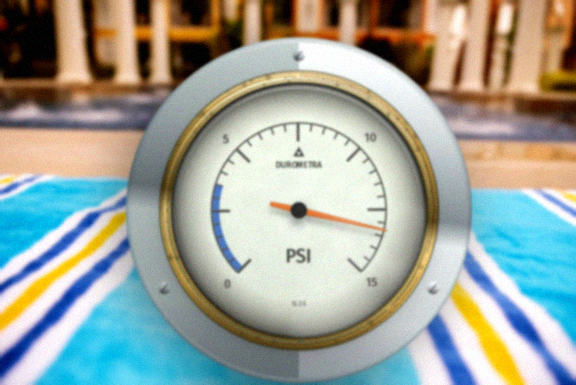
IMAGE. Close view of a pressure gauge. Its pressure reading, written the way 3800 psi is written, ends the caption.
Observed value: 13.25 psi
